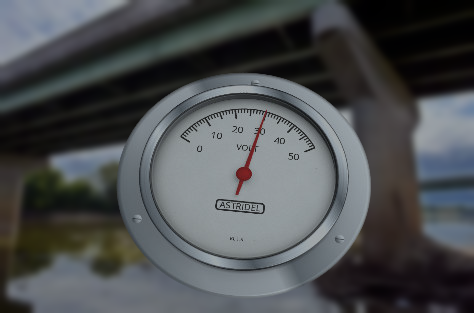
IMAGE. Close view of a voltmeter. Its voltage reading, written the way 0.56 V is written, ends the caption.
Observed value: 30 V
